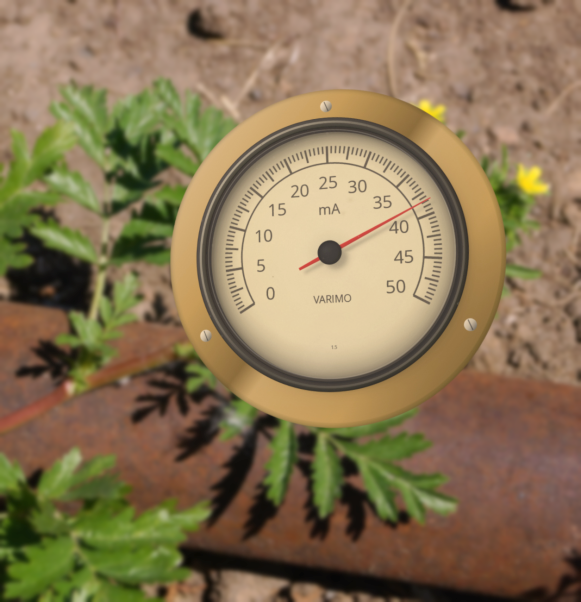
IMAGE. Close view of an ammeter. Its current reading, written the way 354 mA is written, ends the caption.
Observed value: 38.5 mA
